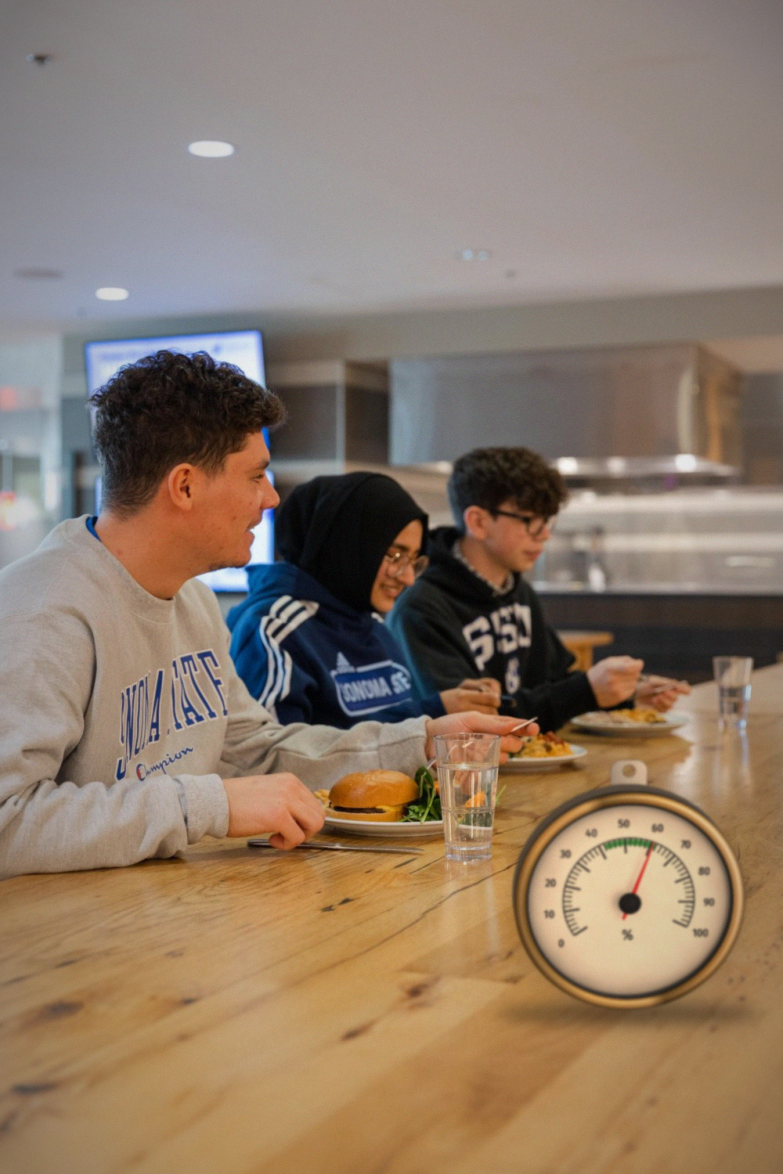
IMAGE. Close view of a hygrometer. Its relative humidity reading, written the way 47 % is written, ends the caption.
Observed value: 60 %
